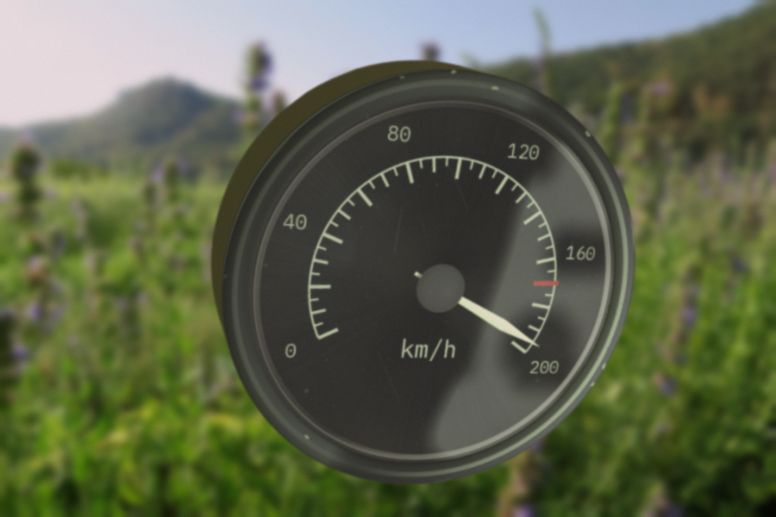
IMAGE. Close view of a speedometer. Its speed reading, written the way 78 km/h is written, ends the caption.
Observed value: 195 km/h
